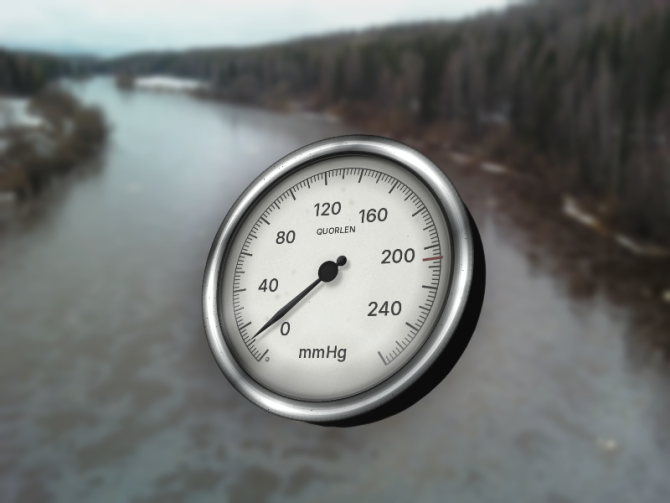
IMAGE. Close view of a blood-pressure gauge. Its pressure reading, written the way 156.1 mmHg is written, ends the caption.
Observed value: 10 mmHg
